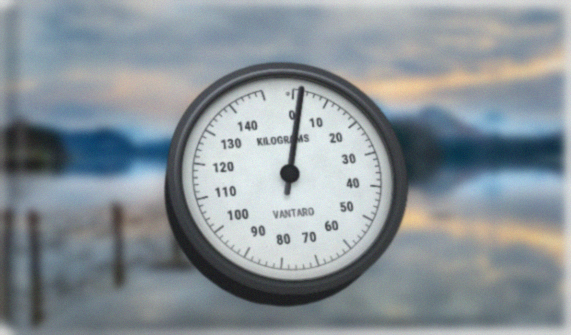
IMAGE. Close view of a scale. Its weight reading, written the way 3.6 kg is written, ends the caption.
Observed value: 2 kg
